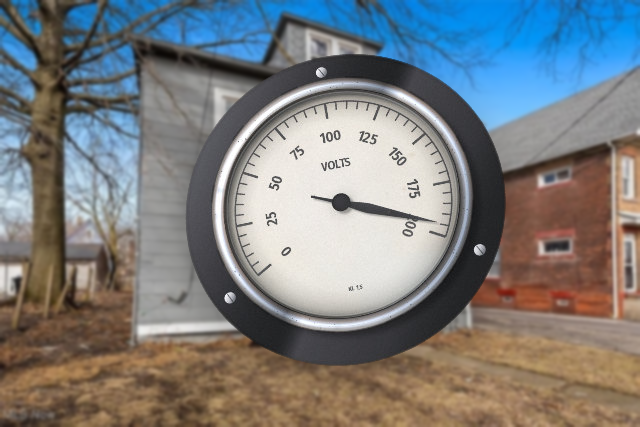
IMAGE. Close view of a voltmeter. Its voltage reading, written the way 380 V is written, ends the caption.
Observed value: 195 V
